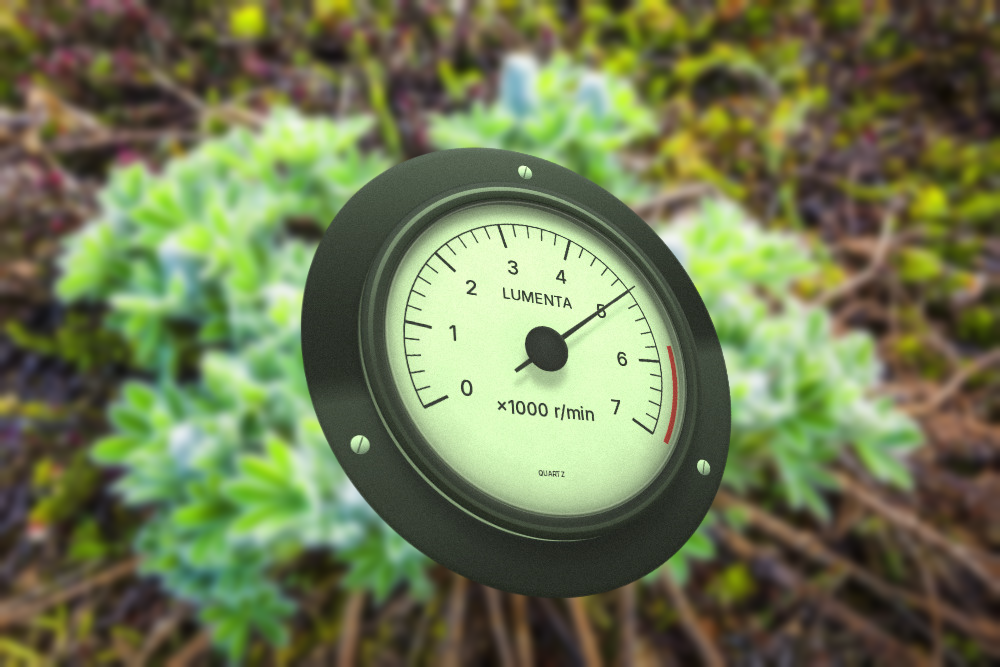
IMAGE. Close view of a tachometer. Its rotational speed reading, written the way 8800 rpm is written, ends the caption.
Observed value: 5000 rpm
